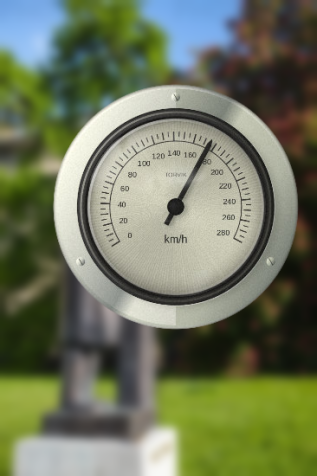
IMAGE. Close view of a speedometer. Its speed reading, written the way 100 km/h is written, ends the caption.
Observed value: 175 km/h
